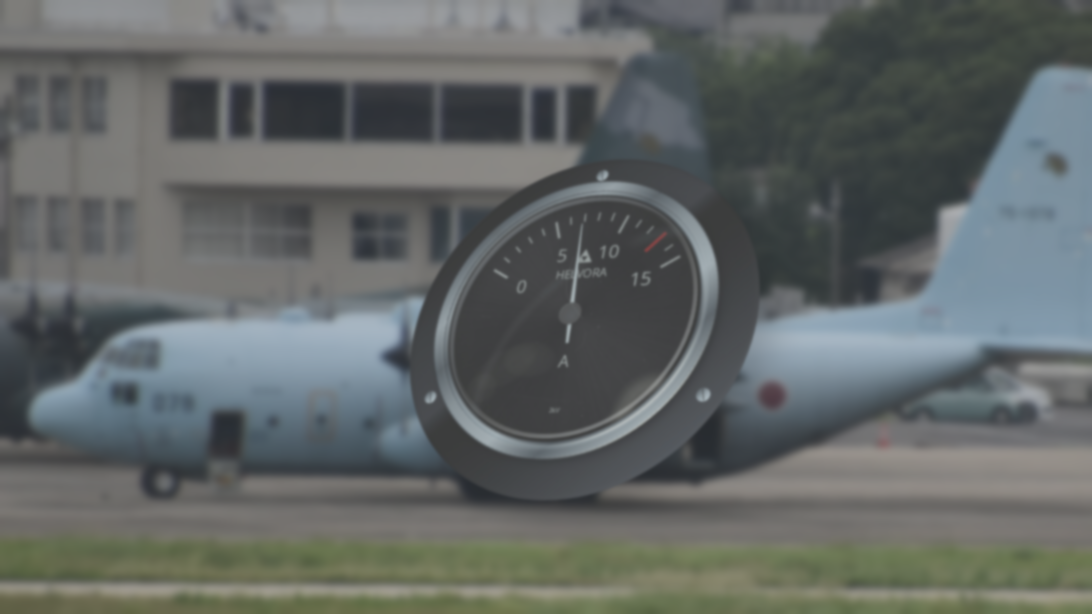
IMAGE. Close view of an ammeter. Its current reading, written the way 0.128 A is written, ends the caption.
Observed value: 7 A
